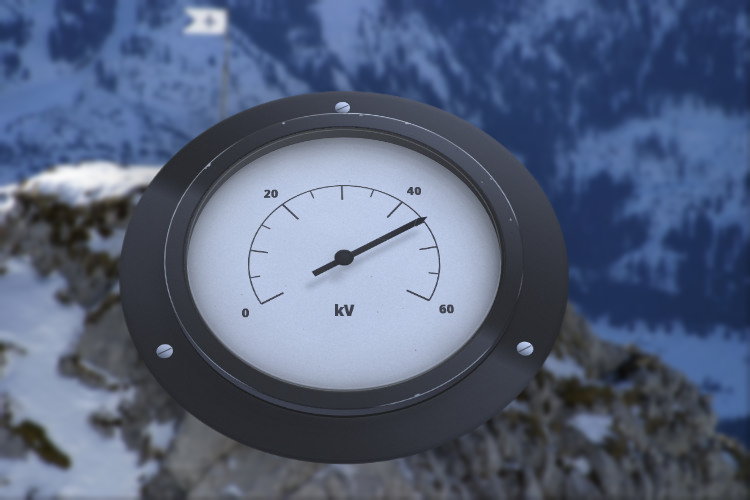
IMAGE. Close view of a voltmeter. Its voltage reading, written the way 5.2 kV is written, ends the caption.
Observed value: 45 kV
